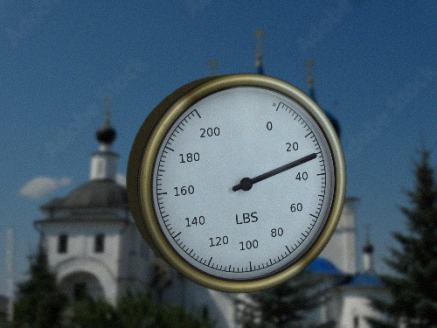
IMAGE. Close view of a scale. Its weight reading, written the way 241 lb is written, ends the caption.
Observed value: 30 lb
